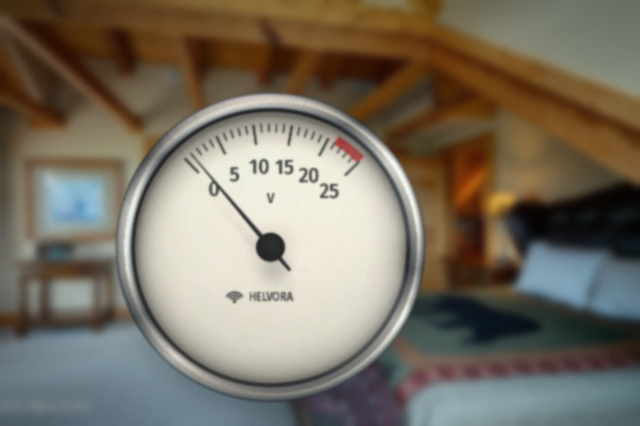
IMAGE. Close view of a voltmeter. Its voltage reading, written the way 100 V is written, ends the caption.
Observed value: 1 V
